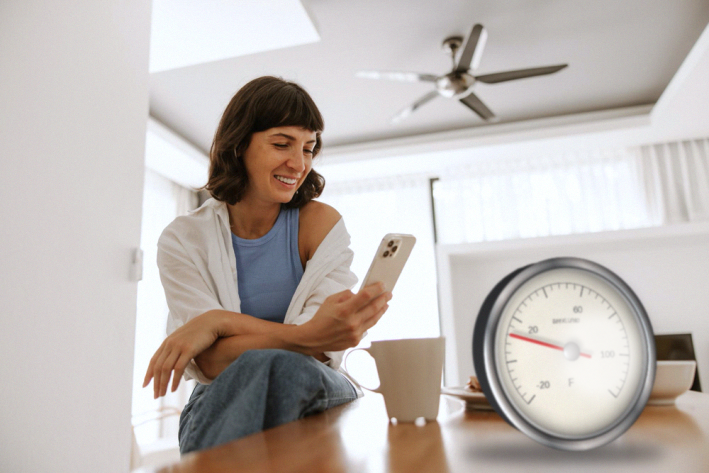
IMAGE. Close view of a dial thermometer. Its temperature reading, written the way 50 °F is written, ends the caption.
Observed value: 12 °F
